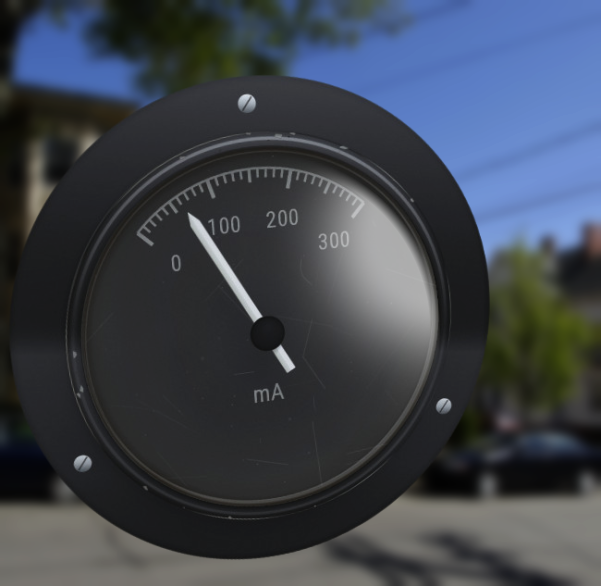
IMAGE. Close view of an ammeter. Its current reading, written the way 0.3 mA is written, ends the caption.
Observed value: 60 mA
